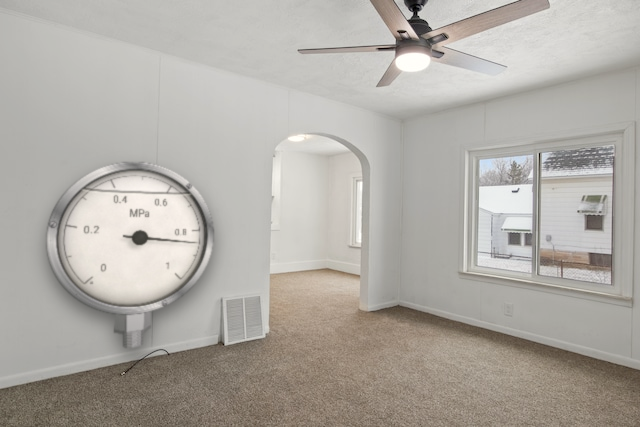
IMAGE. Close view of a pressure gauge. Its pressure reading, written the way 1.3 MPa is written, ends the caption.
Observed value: 0.85 MPa
